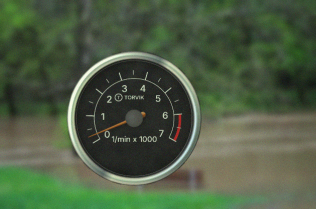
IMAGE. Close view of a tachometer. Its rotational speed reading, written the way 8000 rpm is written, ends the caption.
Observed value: 250 rpm
